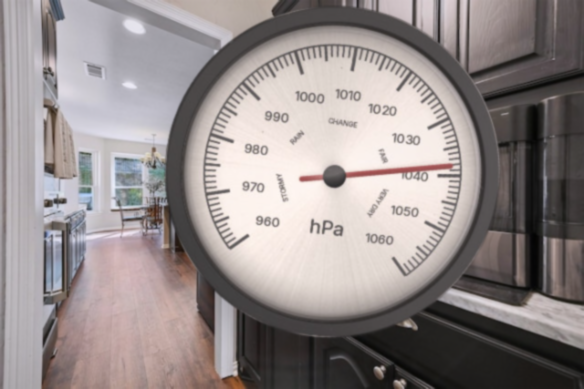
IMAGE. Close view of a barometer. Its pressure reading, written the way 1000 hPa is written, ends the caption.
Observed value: 1038 hPa
